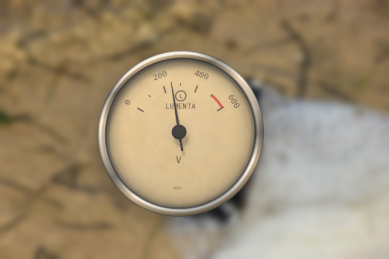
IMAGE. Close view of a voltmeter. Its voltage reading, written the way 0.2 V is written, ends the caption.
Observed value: 250 V
